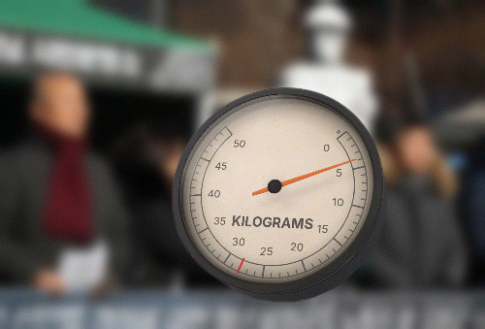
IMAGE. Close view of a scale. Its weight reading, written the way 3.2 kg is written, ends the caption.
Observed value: 4 kg
